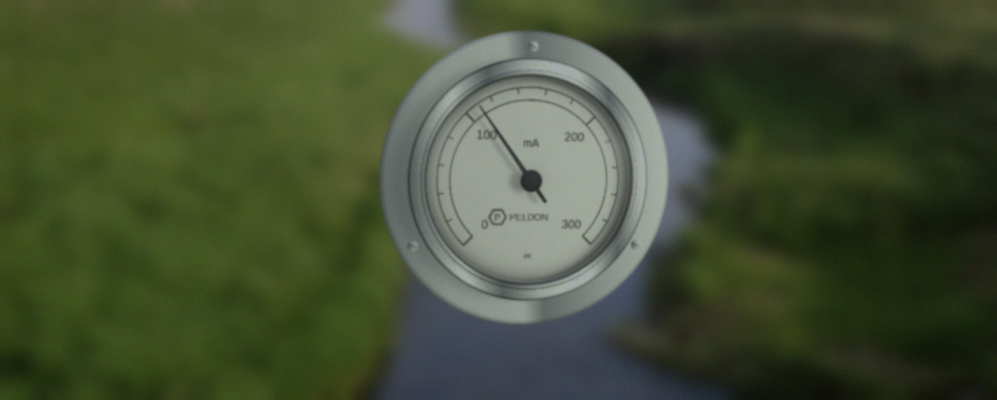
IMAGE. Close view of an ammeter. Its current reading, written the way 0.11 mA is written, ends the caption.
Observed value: 110 mA
